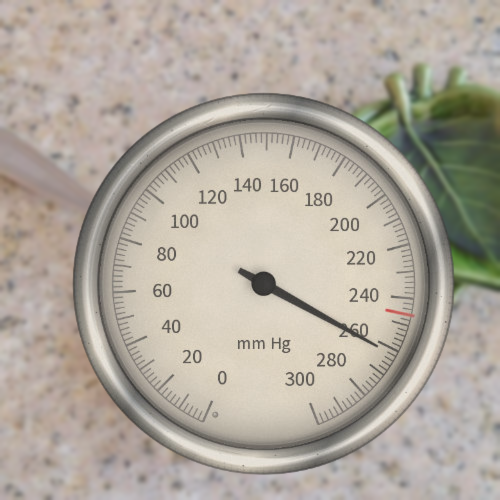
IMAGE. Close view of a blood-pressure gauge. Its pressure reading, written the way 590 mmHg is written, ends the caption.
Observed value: 262 mmHg
